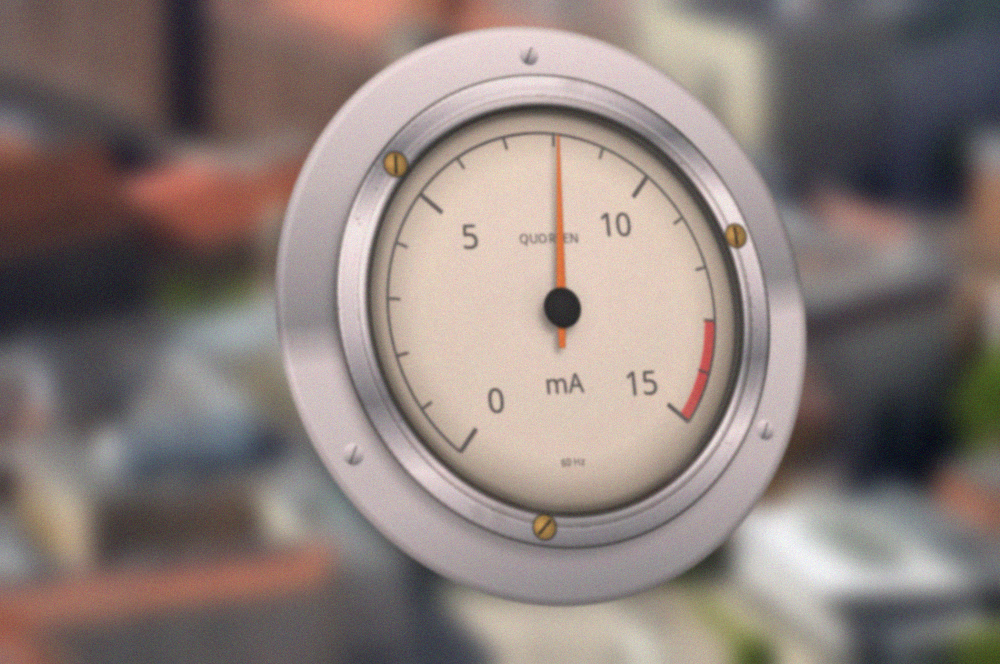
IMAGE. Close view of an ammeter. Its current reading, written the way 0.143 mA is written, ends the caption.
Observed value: 8 mA
